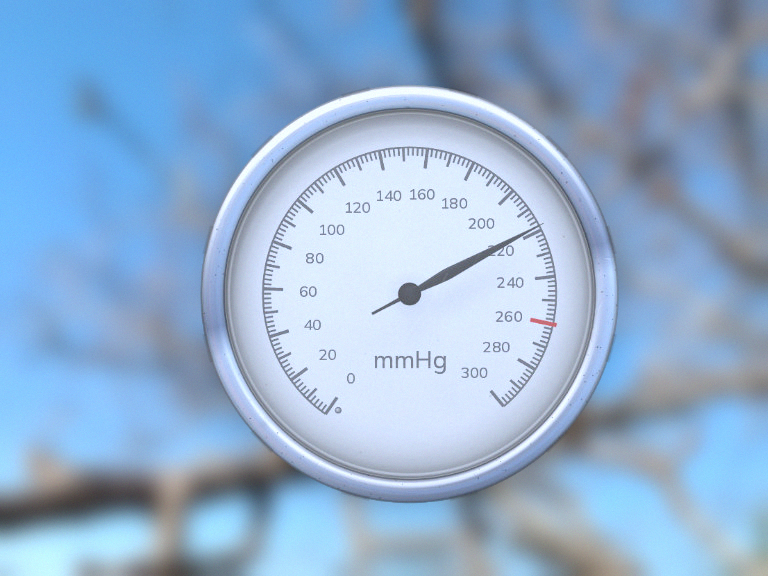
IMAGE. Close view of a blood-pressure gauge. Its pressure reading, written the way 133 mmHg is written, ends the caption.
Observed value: 218 mmHg
